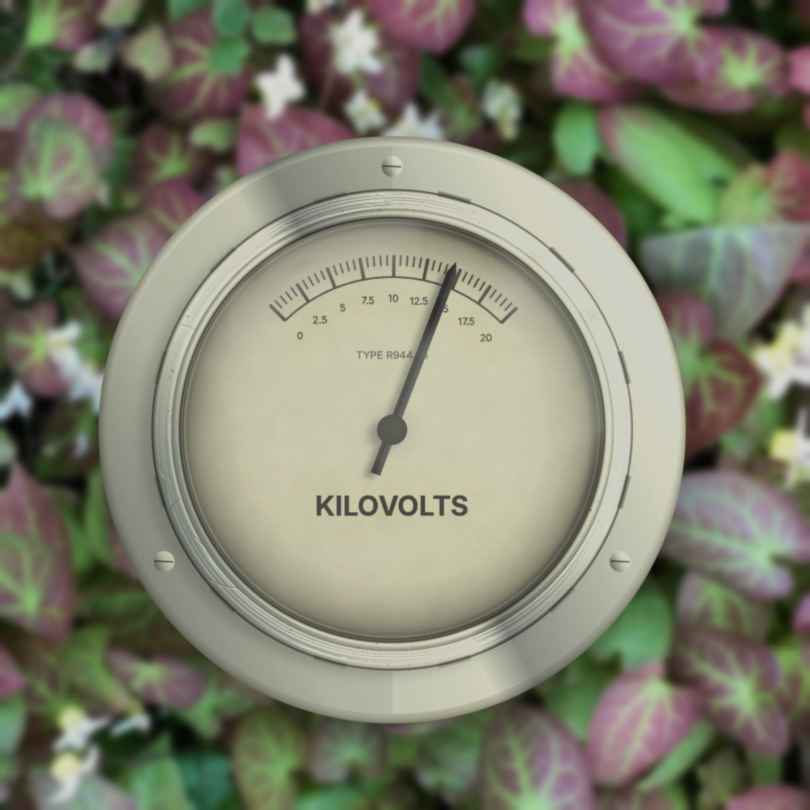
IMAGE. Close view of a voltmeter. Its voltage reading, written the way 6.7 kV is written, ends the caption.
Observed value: 14.5 kV
